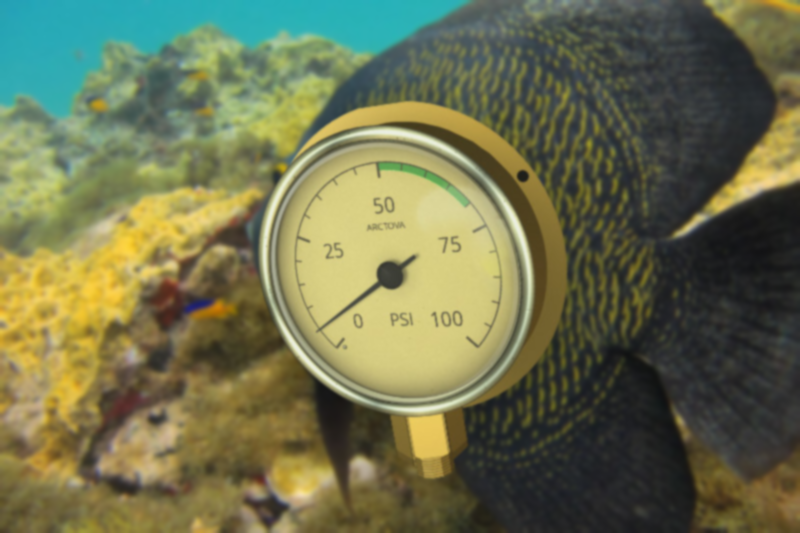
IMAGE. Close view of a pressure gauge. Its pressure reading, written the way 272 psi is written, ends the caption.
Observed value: 5 psi
